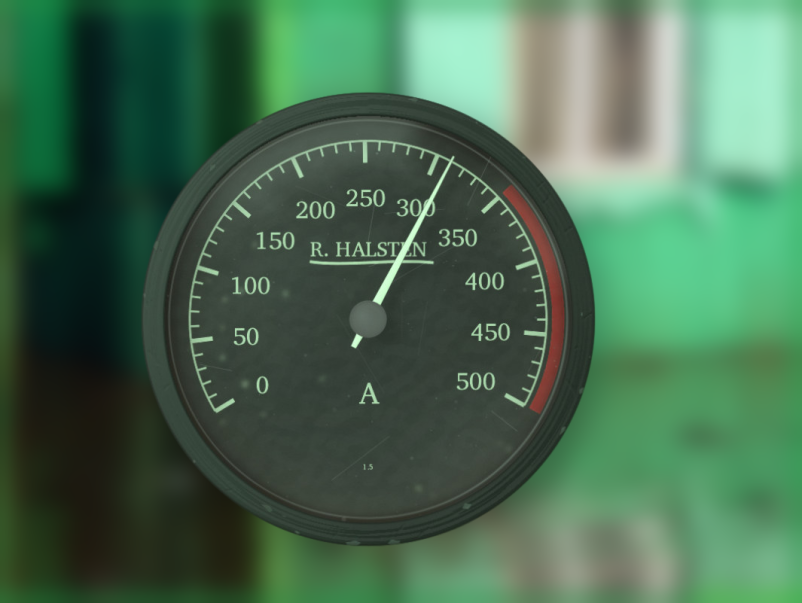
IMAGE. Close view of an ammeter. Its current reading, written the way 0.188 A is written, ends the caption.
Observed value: 310 A
